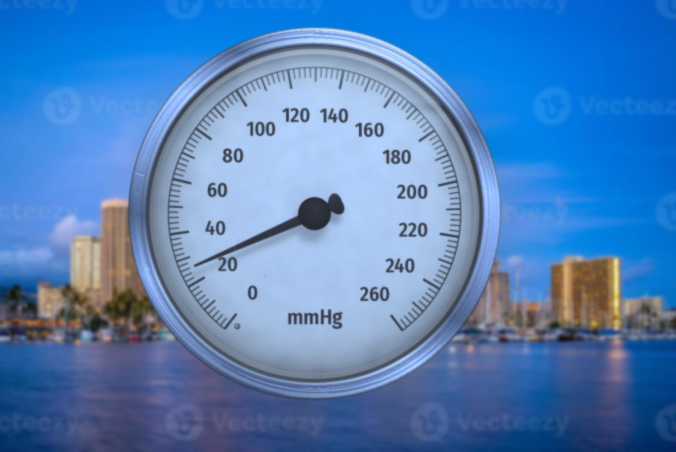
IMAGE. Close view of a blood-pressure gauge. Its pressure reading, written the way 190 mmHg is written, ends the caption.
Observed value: 26 mmHg
